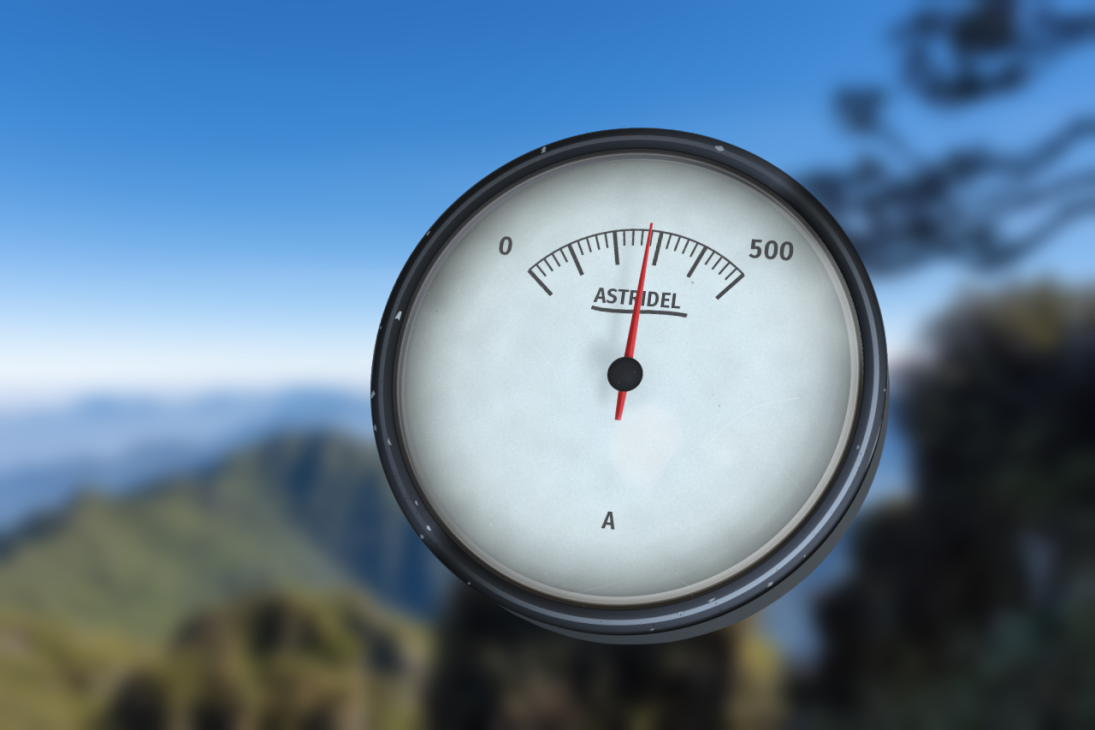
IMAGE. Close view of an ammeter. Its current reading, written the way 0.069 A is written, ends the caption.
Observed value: 280 A
